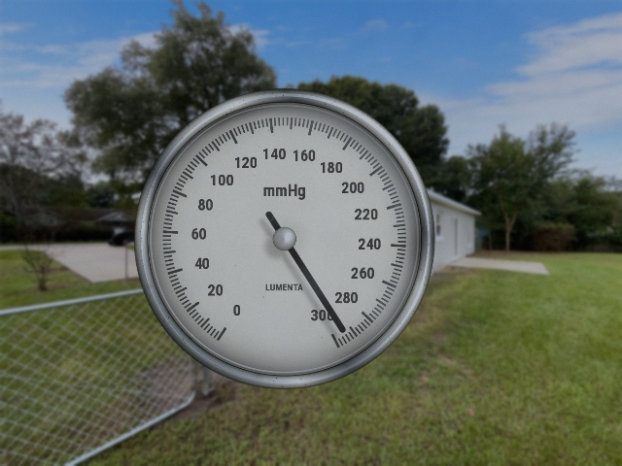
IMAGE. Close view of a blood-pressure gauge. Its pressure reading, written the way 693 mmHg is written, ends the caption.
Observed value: 294 mmHg
